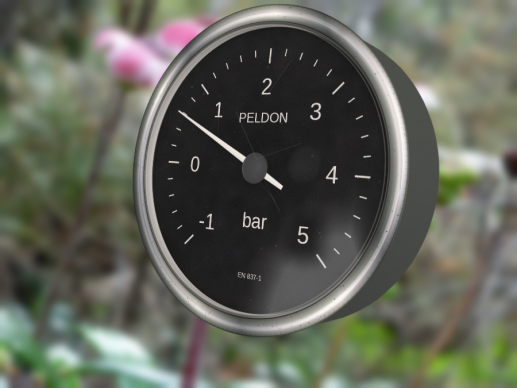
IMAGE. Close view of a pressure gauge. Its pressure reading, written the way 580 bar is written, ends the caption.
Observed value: 0.6 bar
